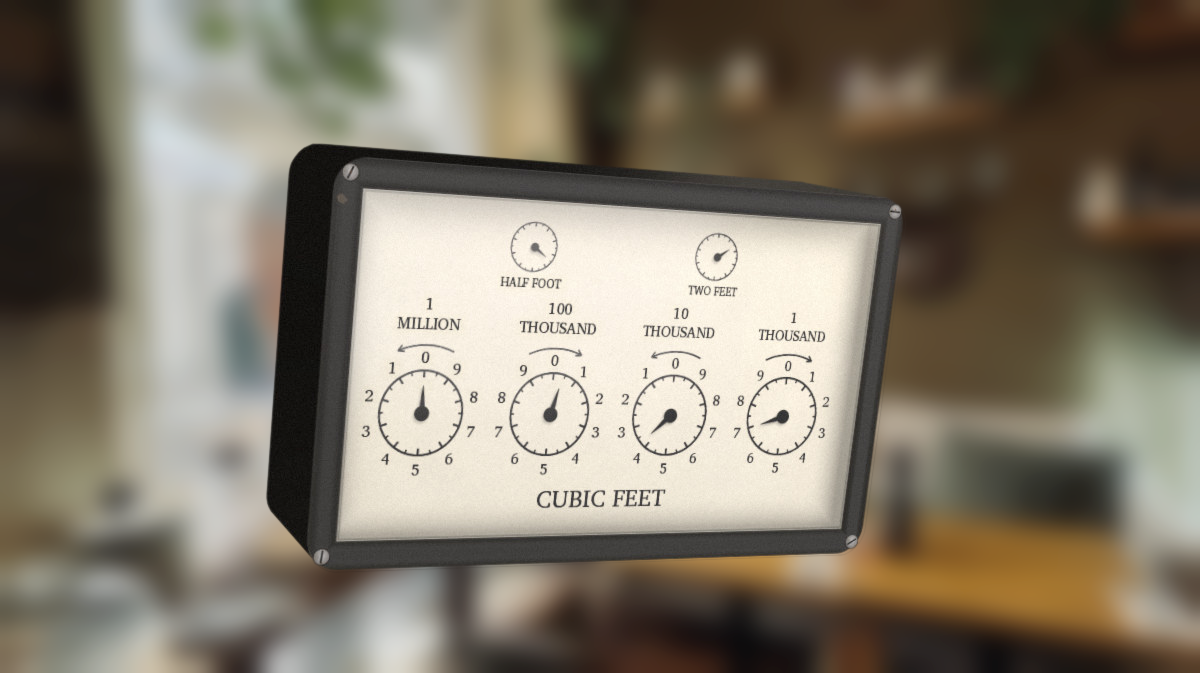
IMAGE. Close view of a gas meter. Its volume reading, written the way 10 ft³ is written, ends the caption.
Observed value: 3700 ft³
